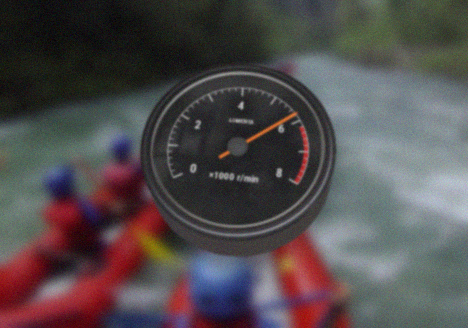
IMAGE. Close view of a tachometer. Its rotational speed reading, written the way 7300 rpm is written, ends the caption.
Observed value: 5800 rpm
